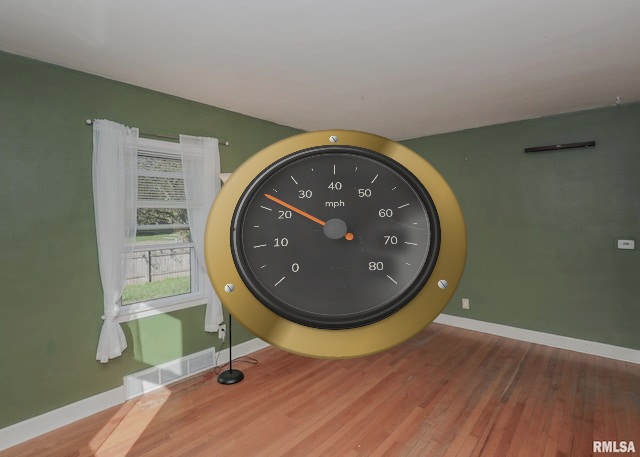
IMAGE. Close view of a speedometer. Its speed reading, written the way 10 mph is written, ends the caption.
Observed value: 22.5 mph
